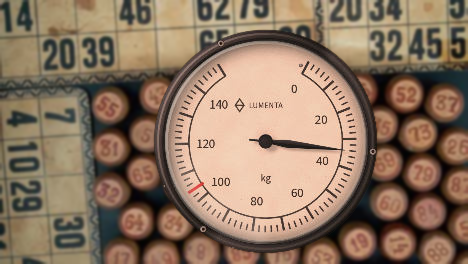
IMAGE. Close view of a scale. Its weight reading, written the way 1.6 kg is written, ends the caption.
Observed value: 34 kg
